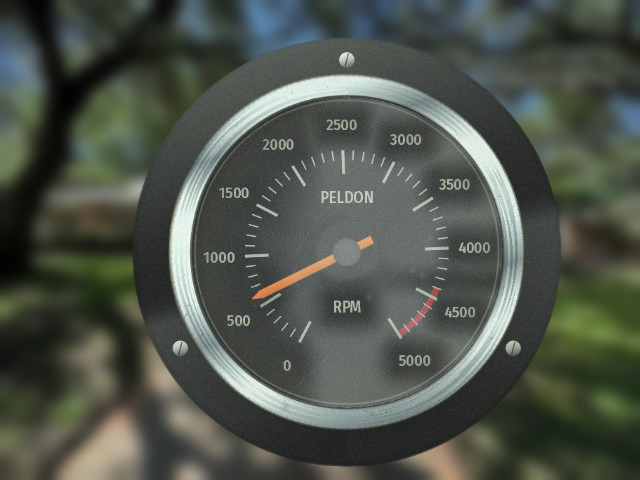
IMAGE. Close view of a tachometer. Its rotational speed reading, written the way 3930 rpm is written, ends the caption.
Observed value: 600 rpm
